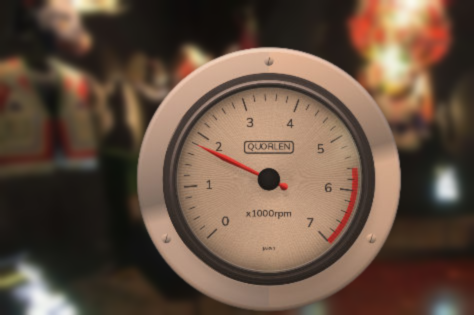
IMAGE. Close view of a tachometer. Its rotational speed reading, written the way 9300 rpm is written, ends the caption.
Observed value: 1800 rpm
